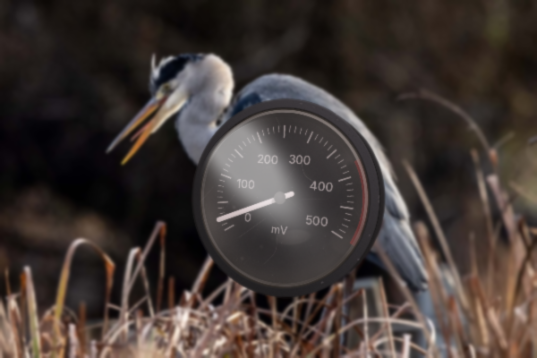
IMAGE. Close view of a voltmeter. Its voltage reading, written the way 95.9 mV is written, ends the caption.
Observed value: 20 mV
